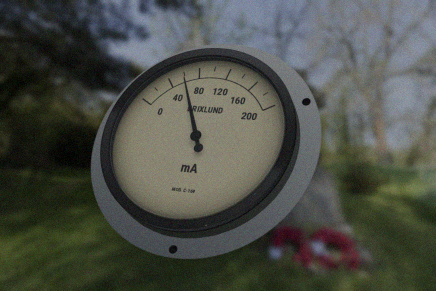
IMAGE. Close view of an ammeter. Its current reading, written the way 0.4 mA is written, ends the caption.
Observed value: 60 mA
